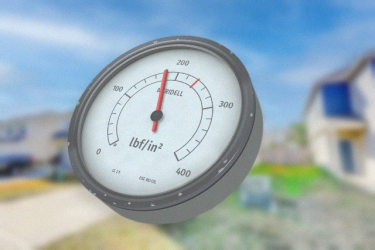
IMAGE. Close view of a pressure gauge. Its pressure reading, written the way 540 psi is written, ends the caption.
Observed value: 180 psi
